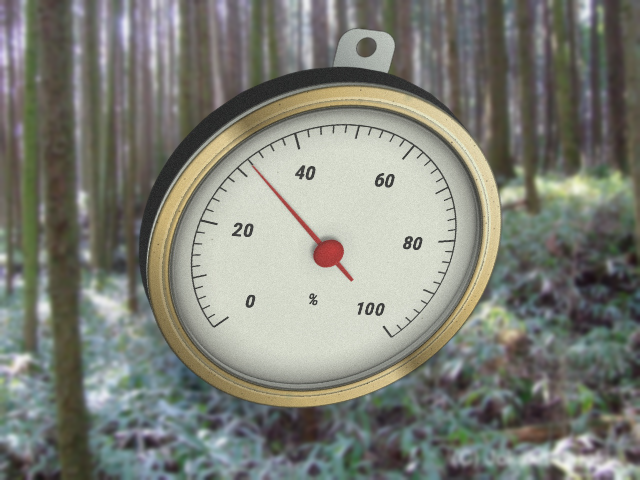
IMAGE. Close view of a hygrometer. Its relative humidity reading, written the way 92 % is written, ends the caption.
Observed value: 32 %
